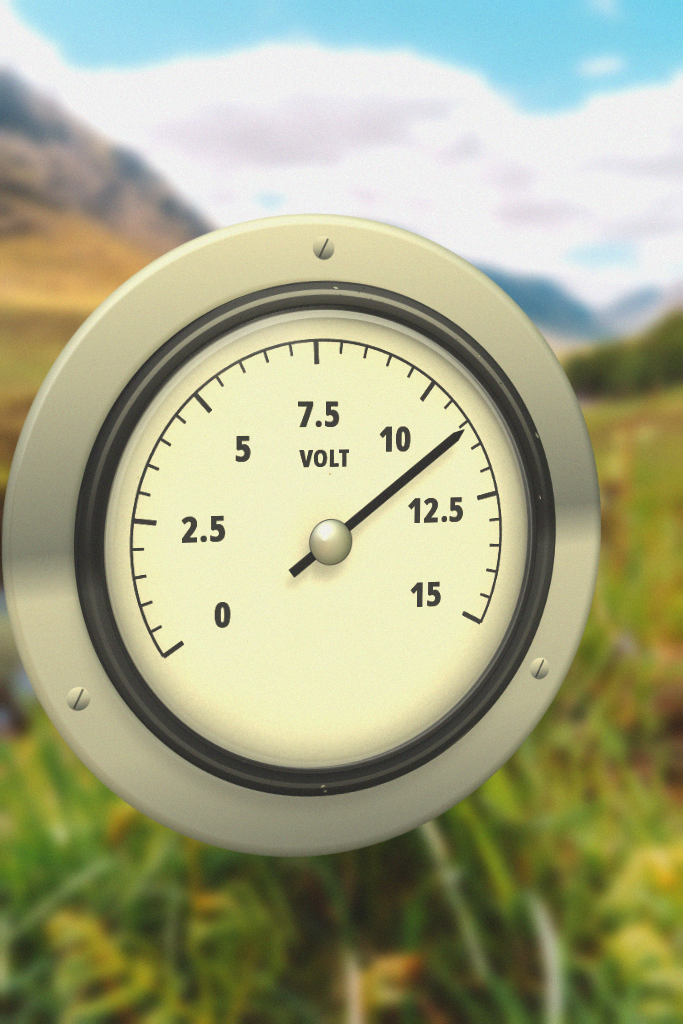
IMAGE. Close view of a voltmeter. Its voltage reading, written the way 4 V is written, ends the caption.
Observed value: 11 V
